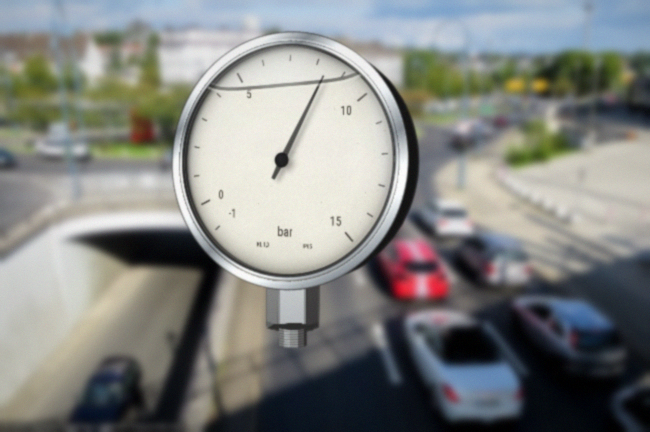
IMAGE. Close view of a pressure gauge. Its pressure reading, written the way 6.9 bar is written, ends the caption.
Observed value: 8.5 bar
